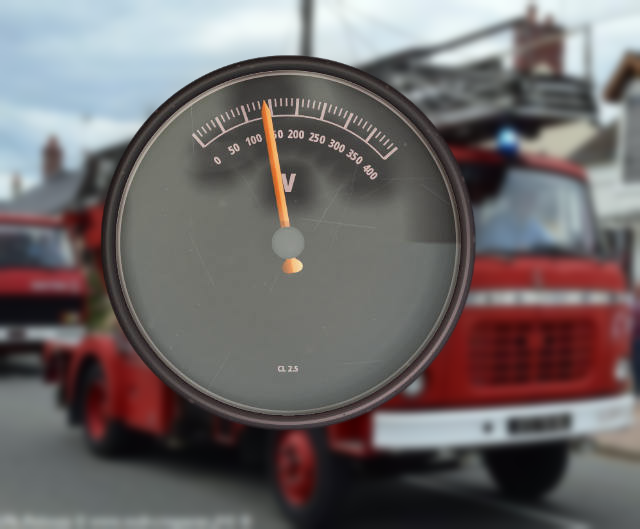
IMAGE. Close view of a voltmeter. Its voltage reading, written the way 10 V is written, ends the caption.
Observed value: 140 V
